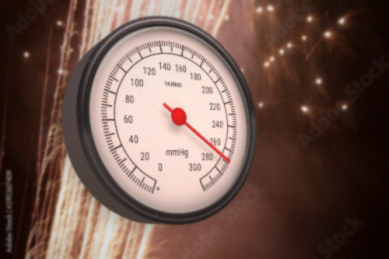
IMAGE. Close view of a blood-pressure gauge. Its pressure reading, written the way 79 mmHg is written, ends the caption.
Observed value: 270 mmHg
